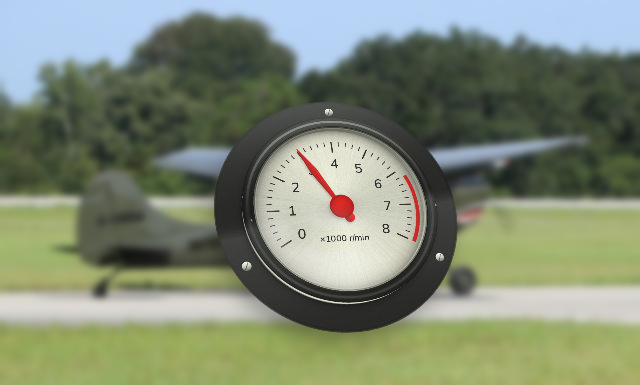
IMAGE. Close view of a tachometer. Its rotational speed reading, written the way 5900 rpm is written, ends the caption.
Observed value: 3000 rpm
